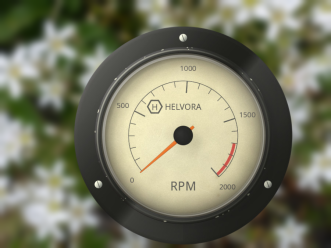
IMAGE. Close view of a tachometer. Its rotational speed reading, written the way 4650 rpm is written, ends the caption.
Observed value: 0 rpm
